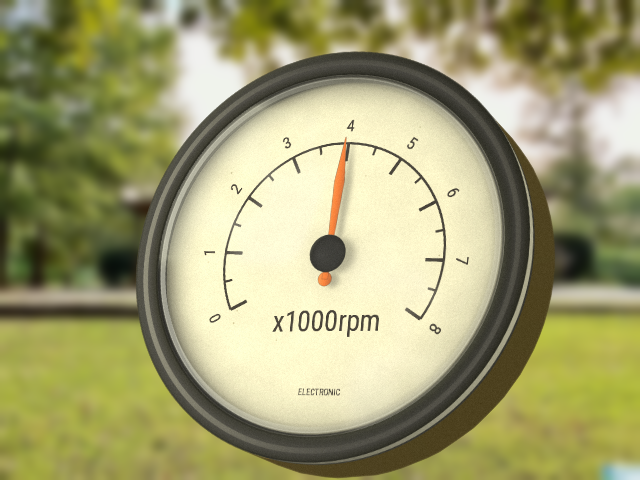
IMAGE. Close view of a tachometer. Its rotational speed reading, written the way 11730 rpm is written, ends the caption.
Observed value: 4000 rpm
